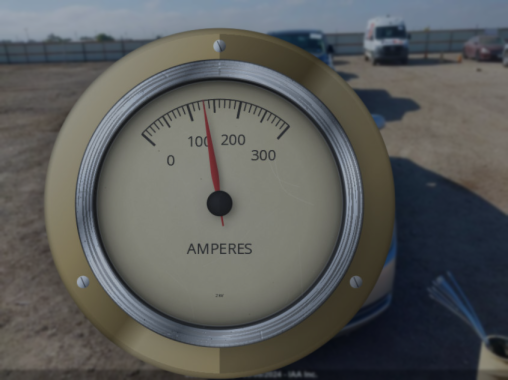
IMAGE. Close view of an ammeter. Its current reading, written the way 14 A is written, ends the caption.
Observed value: 130 A
